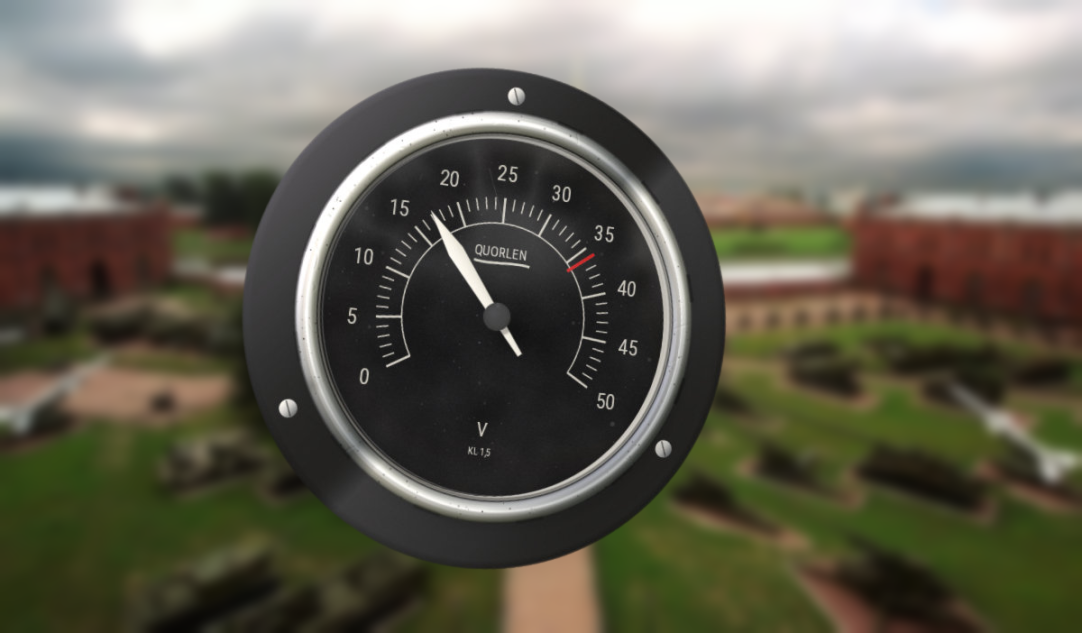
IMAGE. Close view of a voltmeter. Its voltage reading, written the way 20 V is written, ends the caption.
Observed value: 17 V
